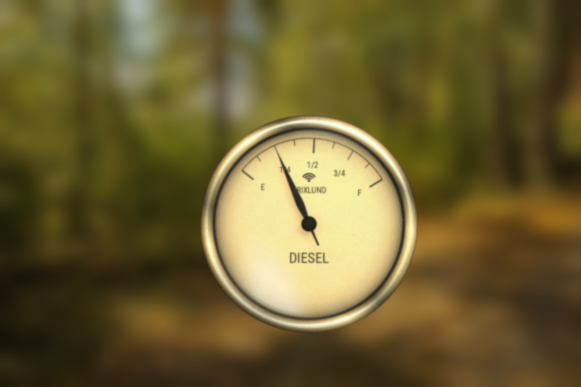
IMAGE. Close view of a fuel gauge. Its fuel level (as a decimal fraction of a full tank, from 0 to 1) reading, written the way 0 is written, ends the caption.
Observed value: 0.25
